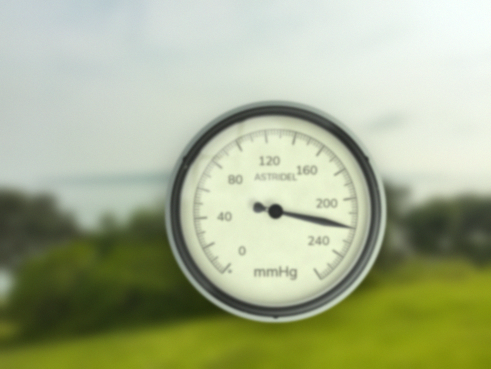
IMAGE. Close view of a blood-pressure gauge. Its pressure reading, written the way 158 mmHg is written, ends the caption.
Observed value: 220 mmHg
